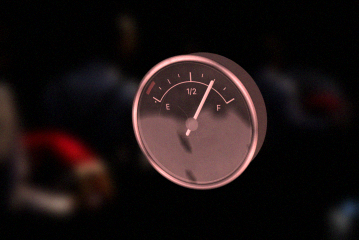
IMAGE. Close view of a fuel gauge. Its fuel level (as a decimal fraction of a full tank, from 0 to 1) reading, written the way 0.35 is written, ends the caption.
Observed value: 0.75
